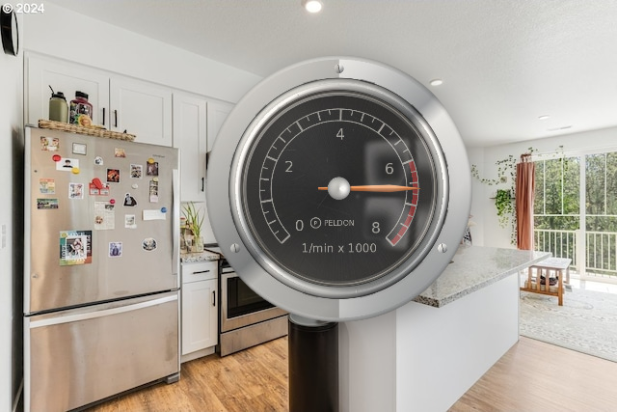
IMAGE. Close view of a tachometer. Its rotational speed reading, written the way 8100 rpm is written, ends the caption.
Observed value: 6625 rpm
